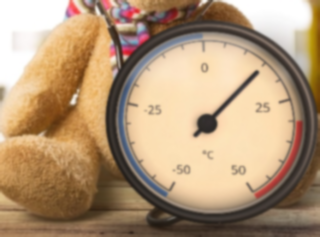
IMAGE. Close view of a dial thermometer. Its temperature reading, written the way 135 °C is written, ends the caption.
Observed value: 15 °C
